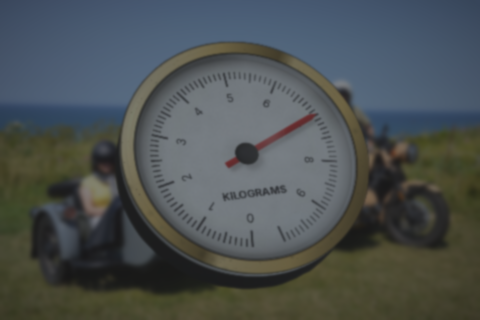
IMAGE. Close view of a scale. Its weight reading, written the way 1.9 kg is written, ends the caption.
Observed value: 7 kg
